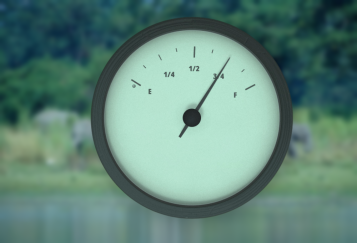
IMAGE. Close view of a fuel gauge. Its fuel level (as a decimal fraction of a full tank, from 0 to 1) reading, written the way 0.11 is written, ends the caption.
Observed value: 0.75
